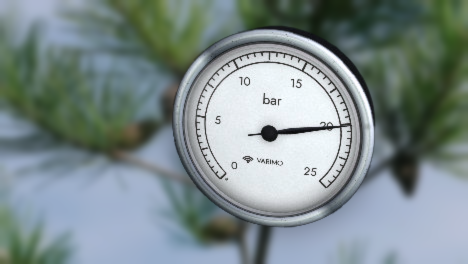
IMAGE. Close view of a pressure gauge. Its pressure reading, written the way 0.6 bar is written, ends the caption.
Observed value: 20 bar
